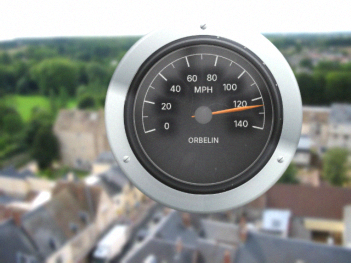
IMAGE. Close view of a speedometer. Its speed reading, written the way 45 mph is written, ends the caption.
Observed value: 125 mph
